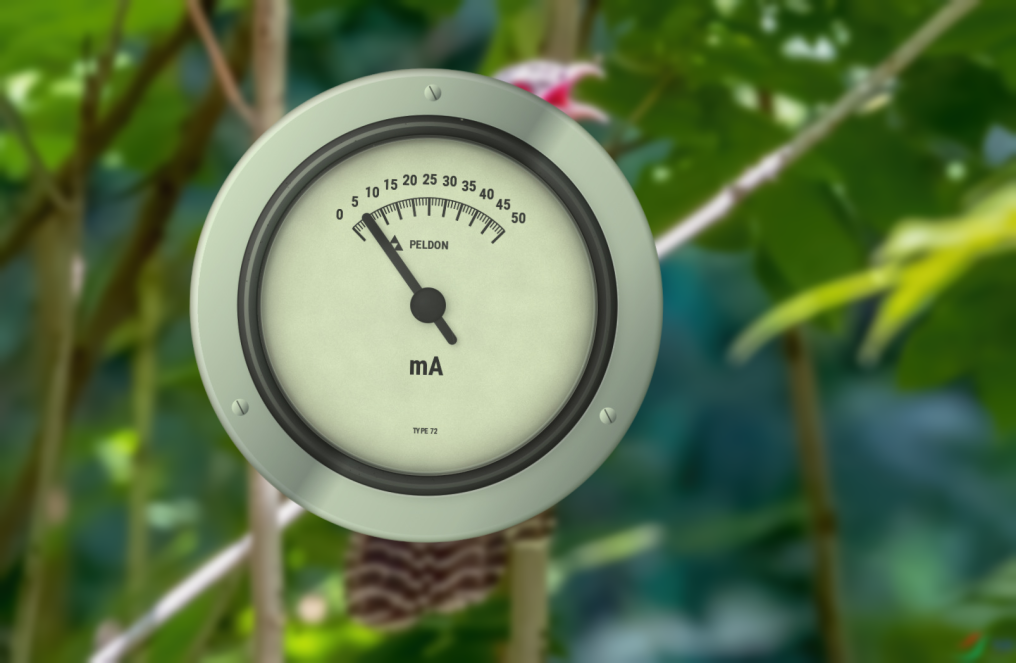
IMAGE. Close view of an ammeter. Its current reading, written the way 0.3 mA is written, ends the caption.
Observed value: 5 mA
